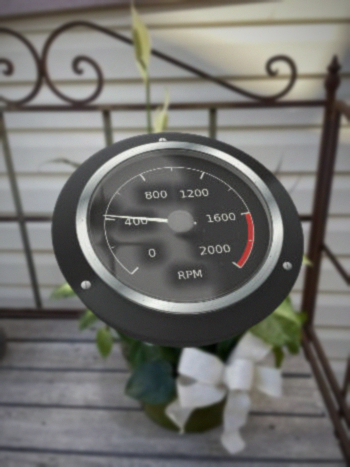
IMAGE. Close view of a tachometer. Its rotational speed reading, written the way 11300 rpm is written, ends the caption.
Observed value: 400 rpm
